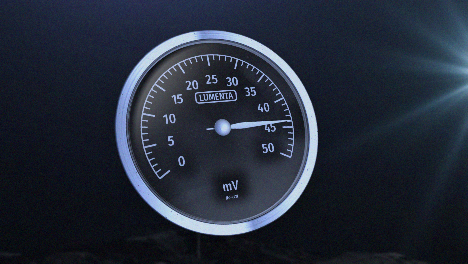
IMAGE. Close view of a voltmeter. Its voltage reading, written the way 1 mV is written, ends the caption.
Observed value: 44 mV
